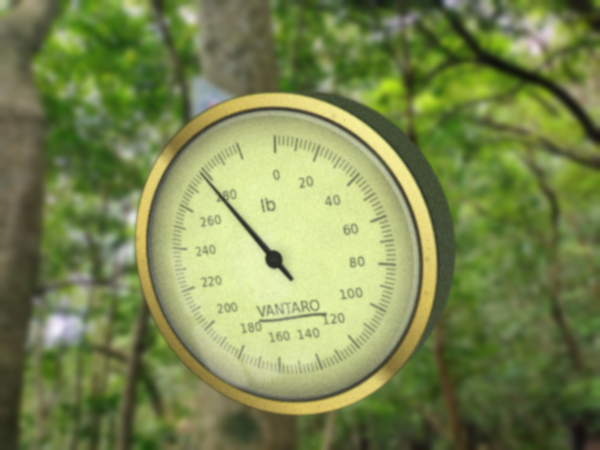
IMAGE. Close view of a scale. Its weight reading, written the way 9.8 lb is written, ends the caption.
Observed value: 280 lb
